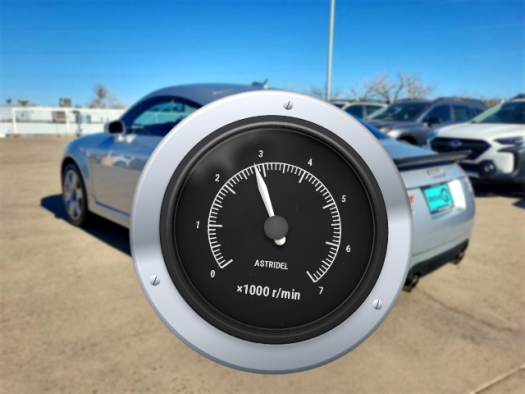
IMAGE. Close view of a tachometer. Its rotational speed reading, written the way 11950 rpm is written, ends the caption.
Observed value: 2800 rpm
